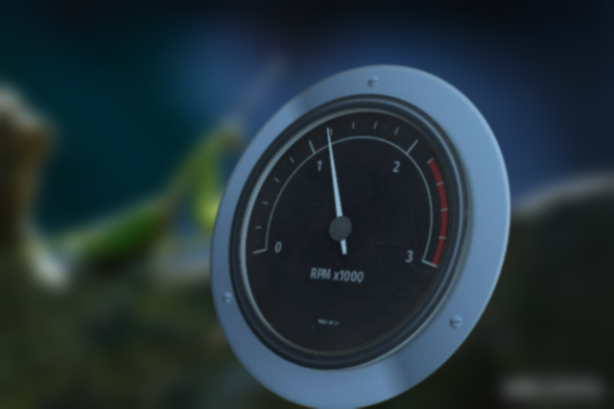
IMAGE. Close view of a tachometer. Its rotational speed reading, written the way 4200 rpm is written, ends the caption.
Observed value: 1200 rpm
